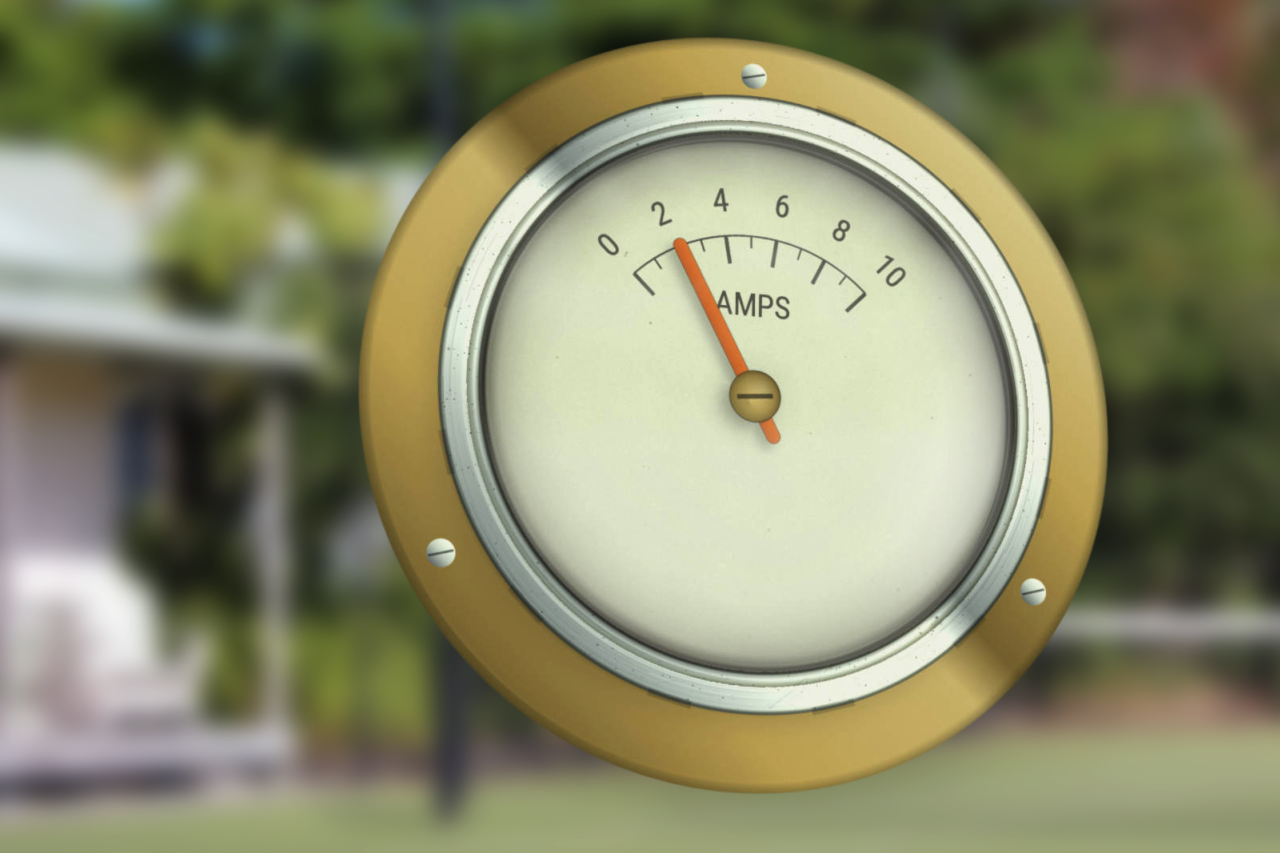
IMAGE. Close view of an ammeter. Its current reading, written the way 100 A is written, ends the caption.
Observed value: 2 A
